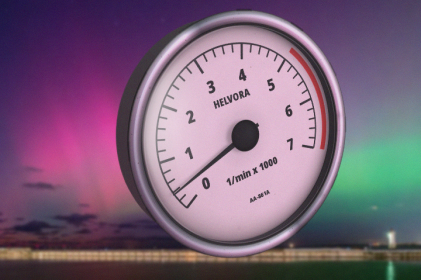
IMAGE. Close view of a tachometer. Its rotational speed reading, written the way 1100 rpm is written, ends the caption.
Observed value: 400 rpm
